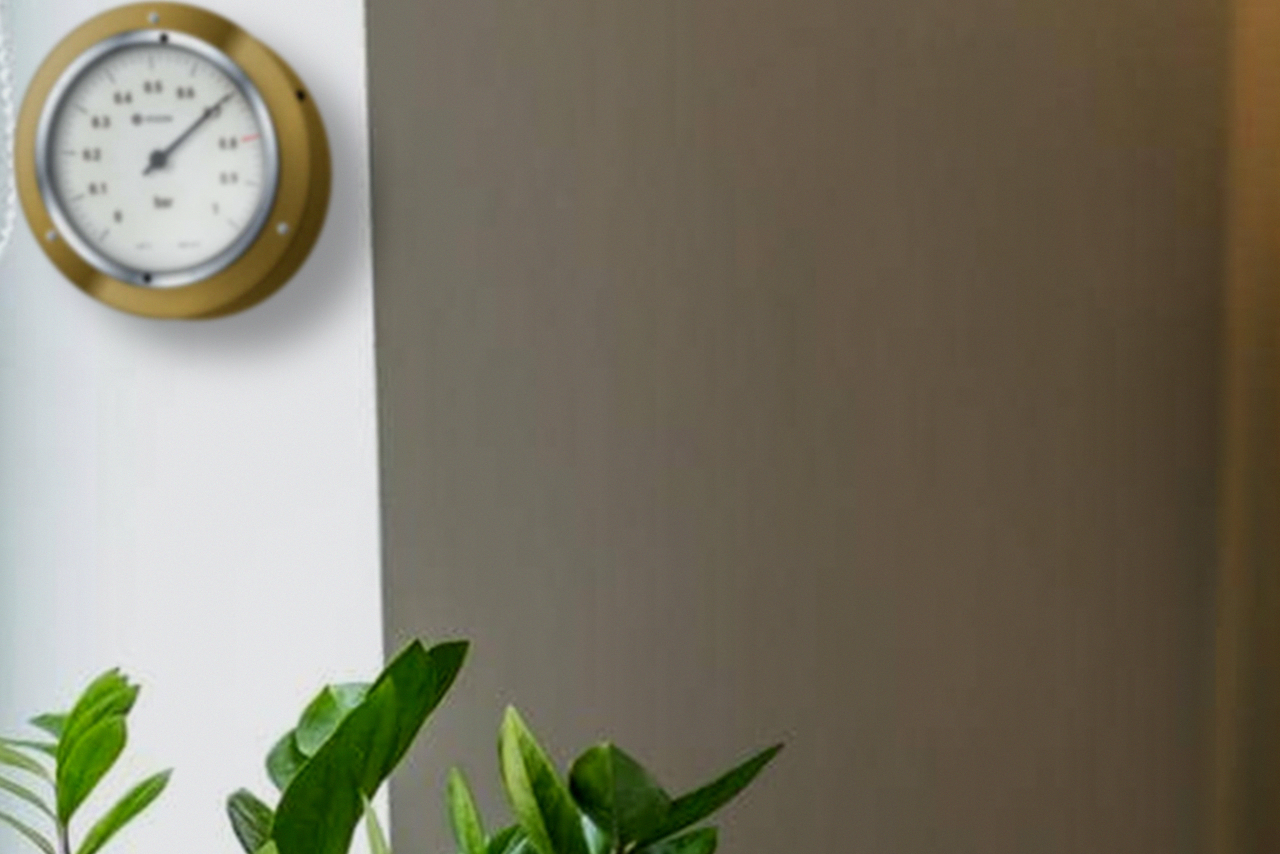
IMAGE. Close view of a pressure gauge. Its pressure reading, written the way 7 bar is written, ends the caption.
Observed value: 0.7 bar
